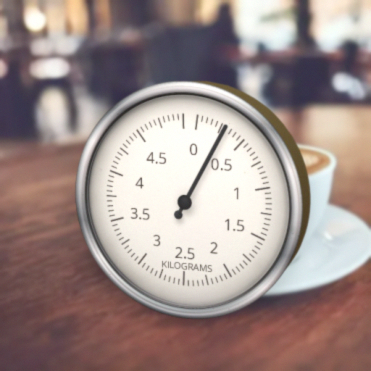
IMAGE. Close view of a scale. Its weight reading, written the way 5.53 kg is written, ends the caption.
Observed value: 0.3 kg
